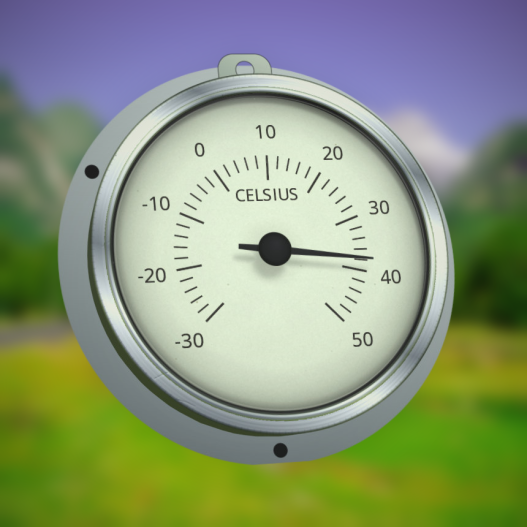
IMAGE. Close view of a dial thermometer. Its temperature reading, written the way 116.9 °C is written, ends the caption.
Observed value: 38 °C
